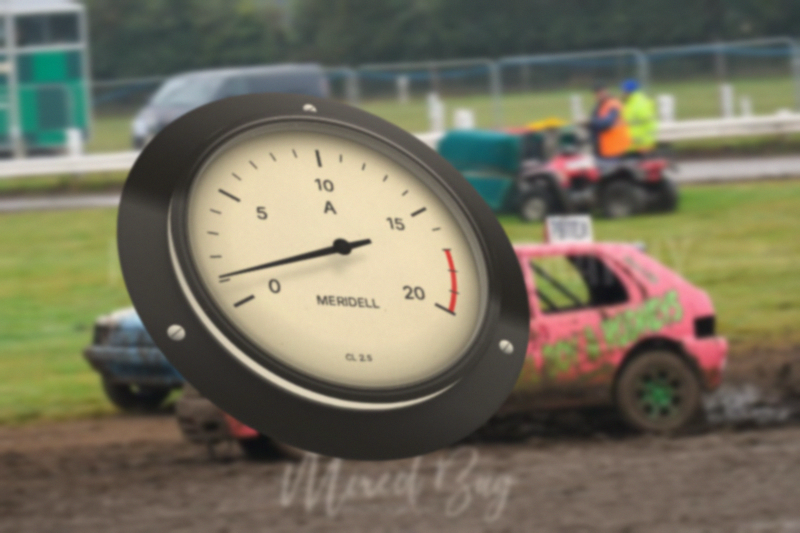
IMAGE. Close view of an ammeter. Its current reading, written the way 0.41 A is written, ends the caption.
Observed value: 1 A
